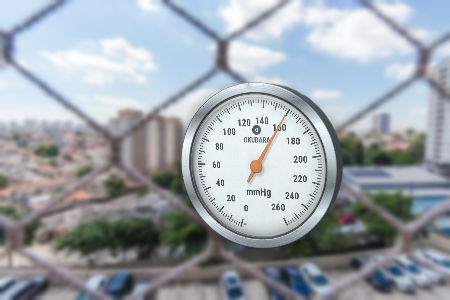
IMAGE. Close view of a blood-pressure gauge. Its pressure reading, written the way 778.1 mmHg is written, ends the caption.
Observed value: 160 mmHg
